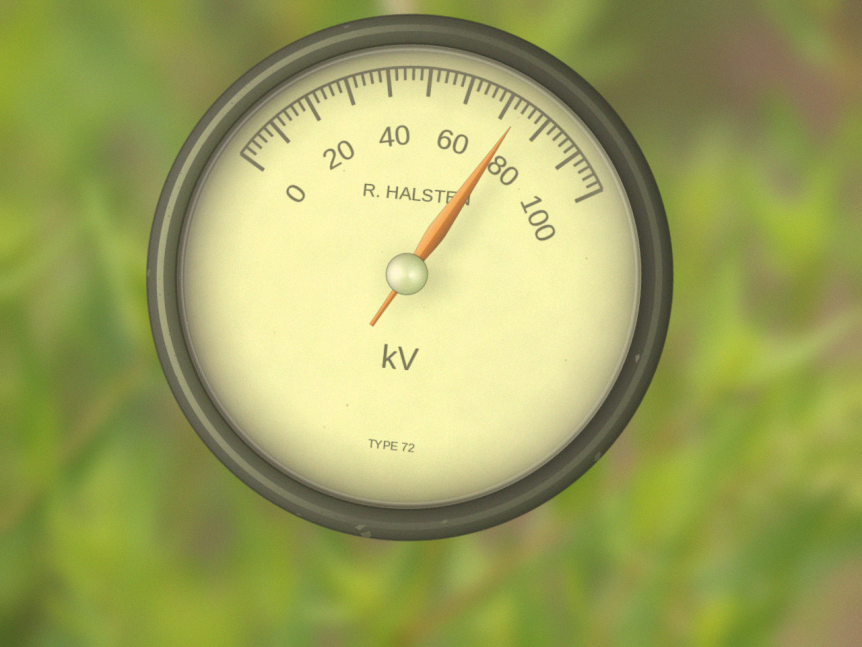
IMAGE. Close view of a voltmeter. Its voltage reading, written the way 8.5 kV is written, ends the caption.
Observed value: 74 kV
